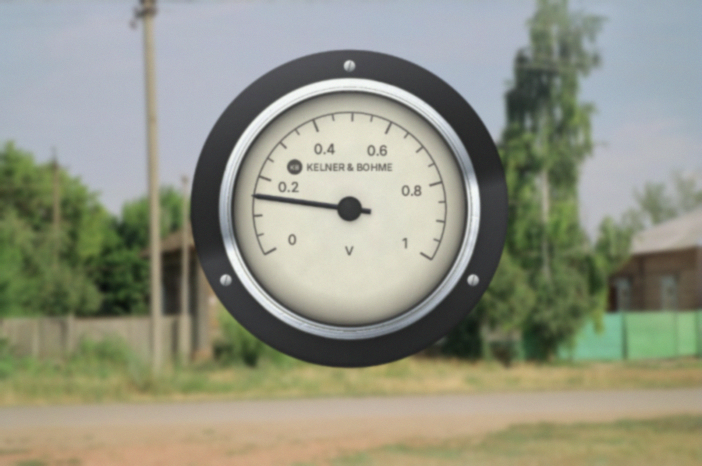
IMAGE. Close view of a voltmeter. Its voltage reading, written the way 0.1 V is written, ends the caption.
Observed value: 0.15 V
